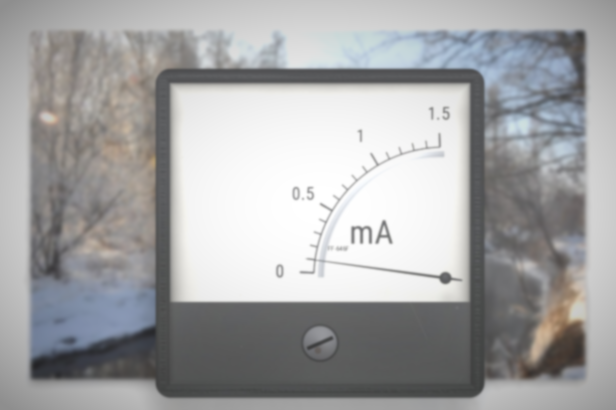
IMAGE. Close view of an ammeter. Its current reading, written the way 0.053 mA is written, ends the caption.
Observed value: 0.1 mA
